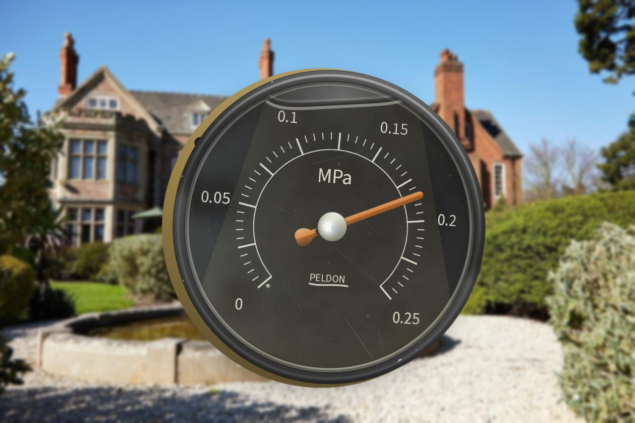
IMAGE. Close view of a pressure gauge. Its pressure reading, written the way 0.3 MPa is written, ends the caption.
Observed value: 0.185 MPa
